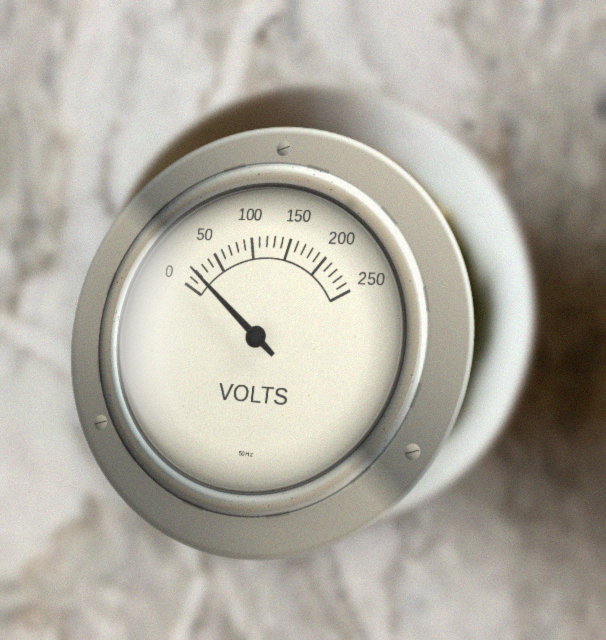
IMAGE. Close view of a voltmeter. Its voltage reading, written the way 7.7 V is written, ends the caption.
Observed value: 20 V
